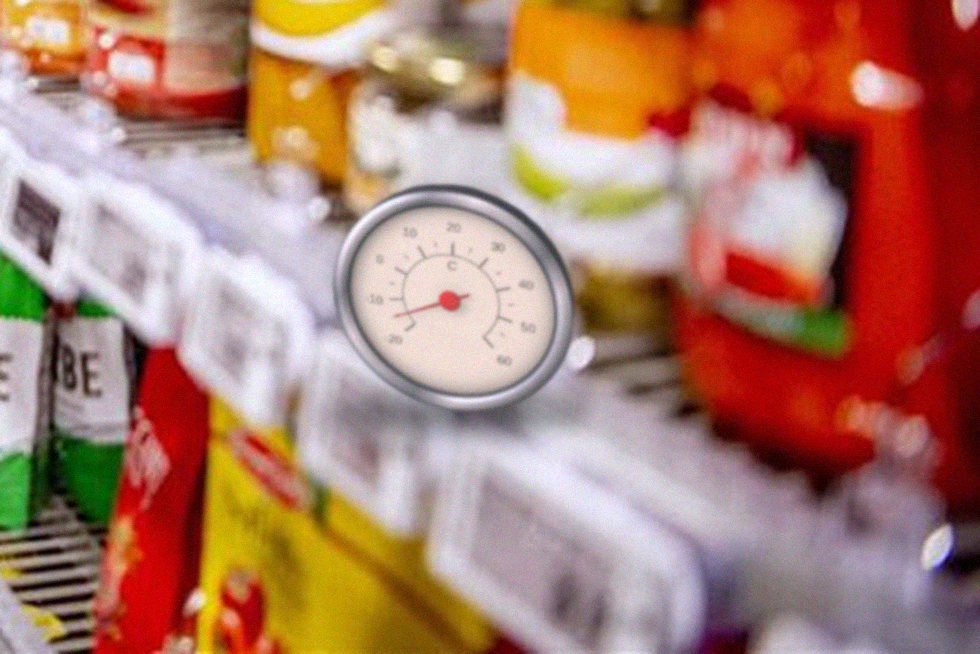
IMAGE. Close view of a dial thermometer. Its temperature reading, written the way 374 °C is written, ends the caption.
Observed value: -15 °C
